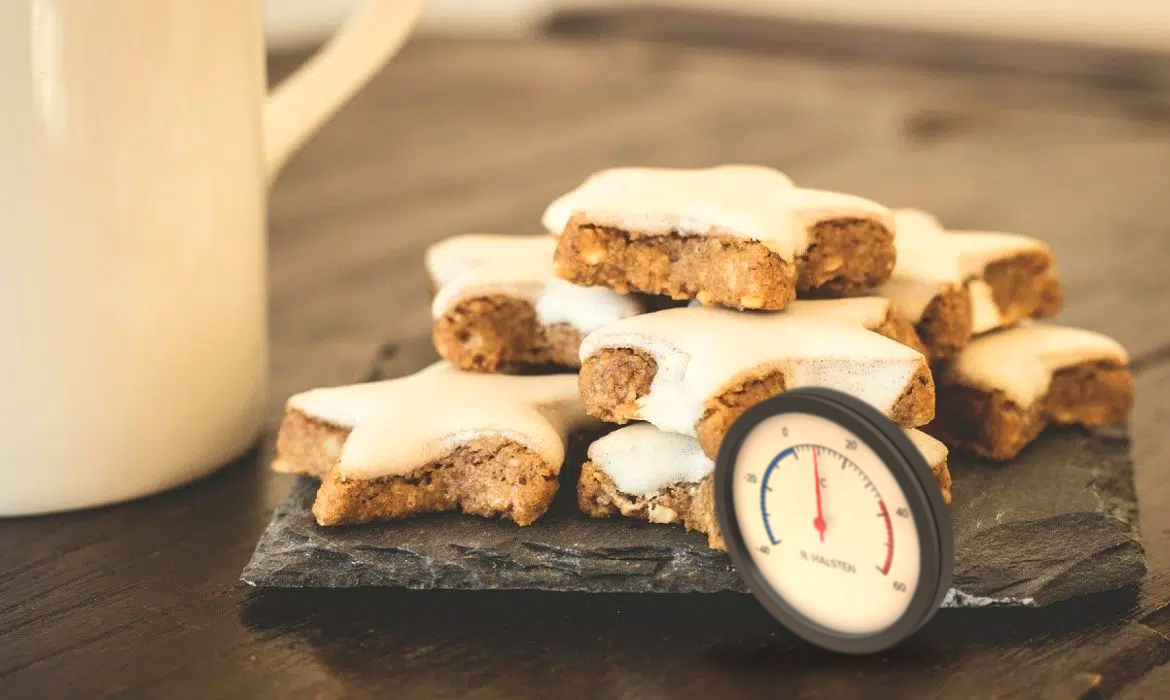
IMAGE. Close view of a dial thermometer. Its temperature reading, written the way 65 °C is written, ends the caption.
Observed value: 10 °C
